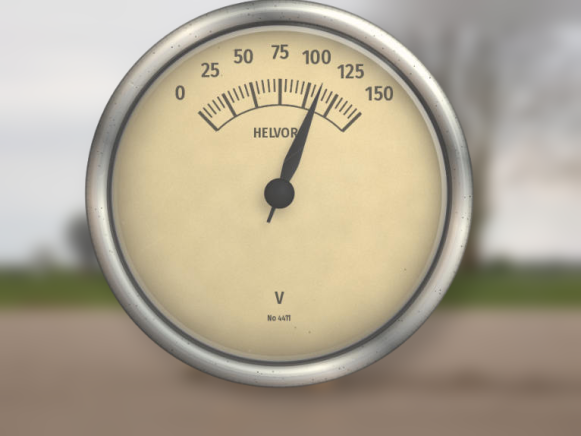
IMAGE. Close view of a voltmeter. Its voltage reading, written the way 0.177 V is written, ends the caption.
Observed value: 110 V
